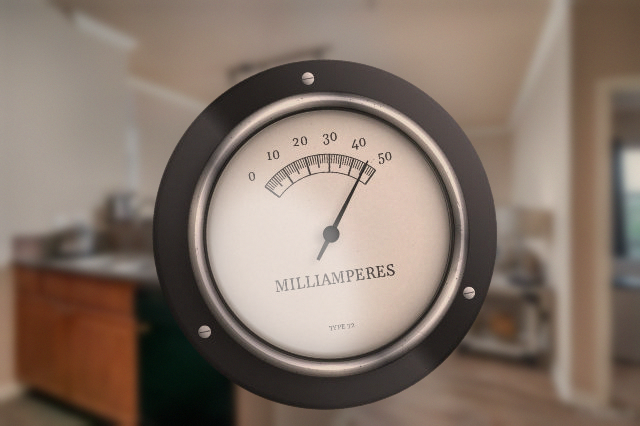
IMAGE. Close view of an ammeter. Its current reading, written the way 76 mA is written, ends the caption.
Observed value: 45 mA
